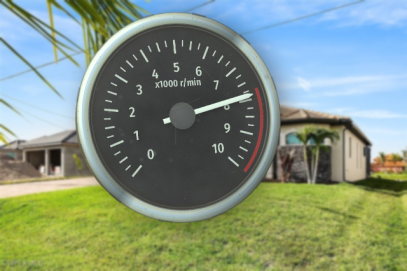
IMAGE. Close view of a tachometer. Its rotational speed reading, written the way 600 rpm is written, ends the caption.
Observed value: 7875 rpm
